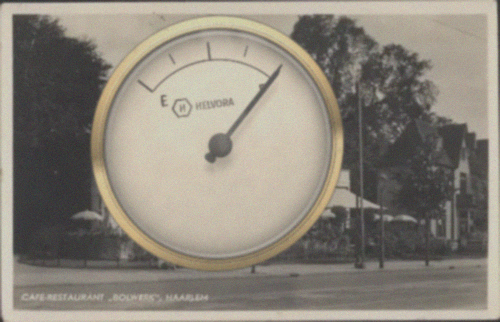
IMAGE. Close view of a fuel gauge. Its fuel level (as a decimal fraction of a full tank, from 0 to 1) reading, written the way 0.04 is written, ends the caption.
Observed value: 1
